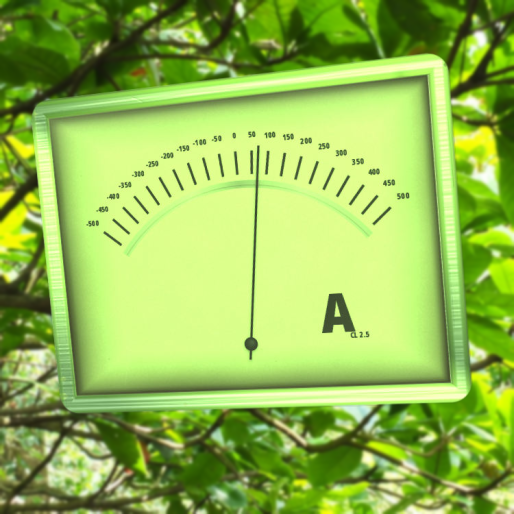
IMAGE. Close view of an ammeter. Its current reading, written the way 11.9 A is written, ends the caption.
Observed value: 75 A
